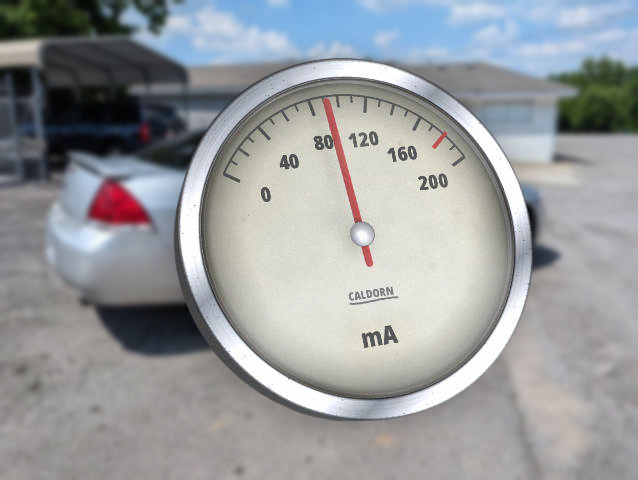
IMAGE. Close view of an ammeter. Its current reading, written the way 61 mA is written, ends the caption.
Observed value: 90 mA
